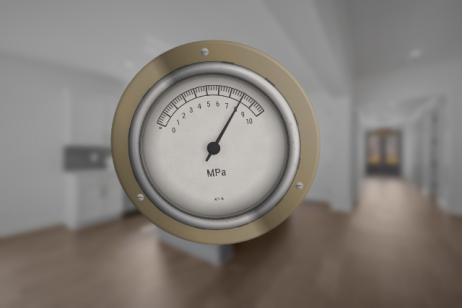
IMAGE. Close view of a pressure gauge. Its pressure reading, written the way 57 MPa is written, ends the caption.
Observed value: 8 MPa
